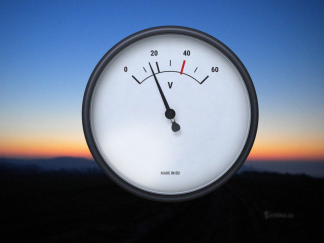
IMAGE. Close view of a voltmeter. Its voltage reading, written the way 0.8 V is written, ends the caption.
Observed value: 15 V
